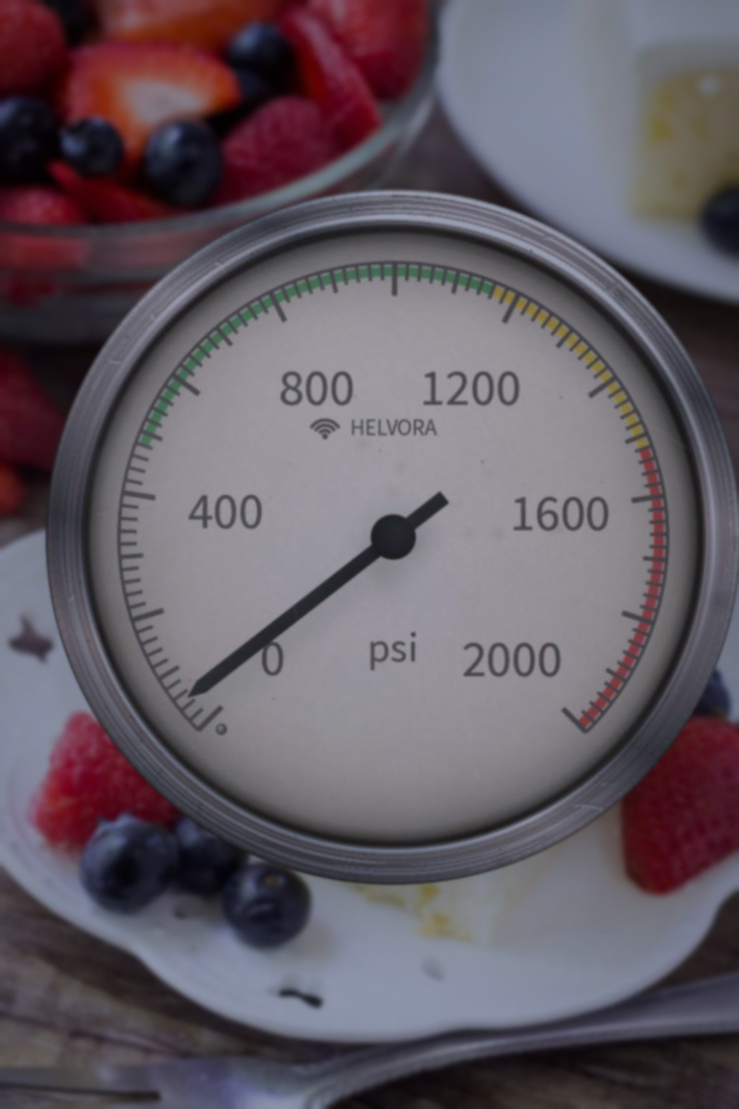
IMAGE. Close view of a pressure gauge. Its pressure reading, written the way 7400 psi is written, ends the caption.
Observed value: 50 psi
